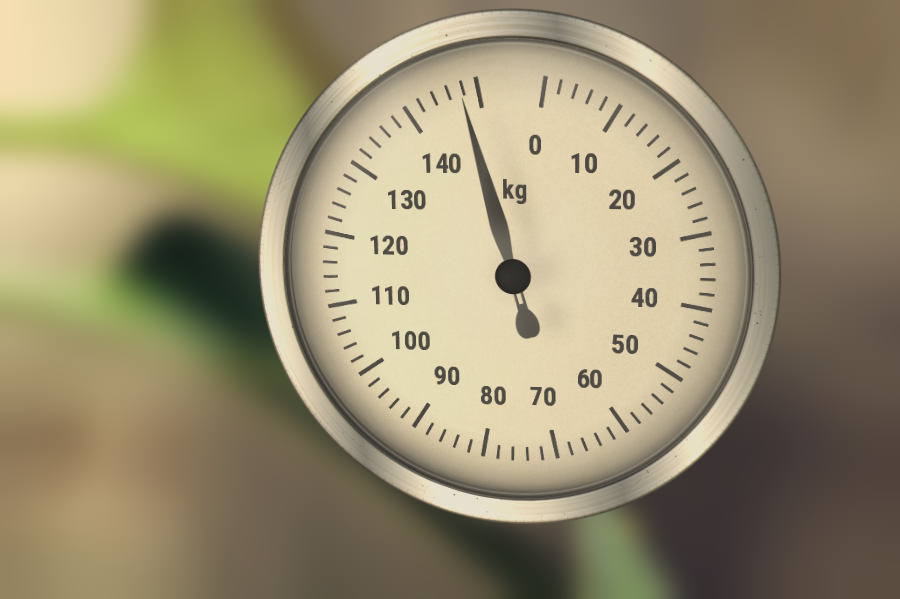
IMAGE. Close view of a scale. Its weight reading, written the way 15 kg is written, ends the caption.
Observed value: 148 kg
